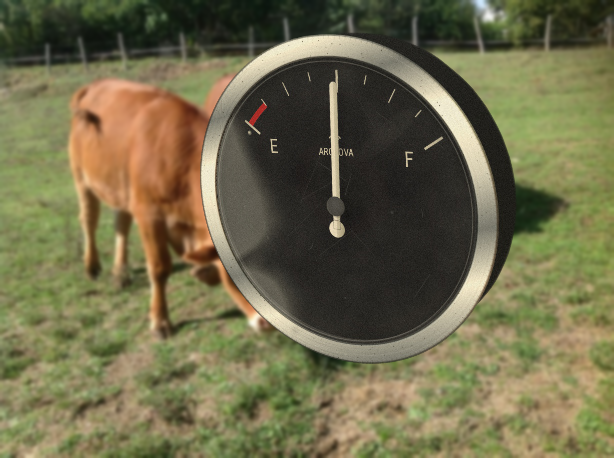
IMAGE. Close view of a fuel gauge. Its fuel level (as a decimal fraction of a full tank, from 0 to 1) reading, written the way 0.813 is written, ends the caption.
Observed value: 0.5
